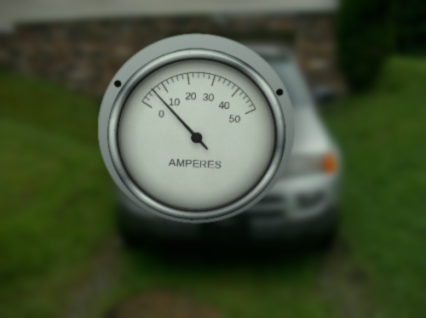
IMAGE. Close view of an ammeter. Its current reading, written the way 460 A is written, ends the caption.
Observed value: 6 A
